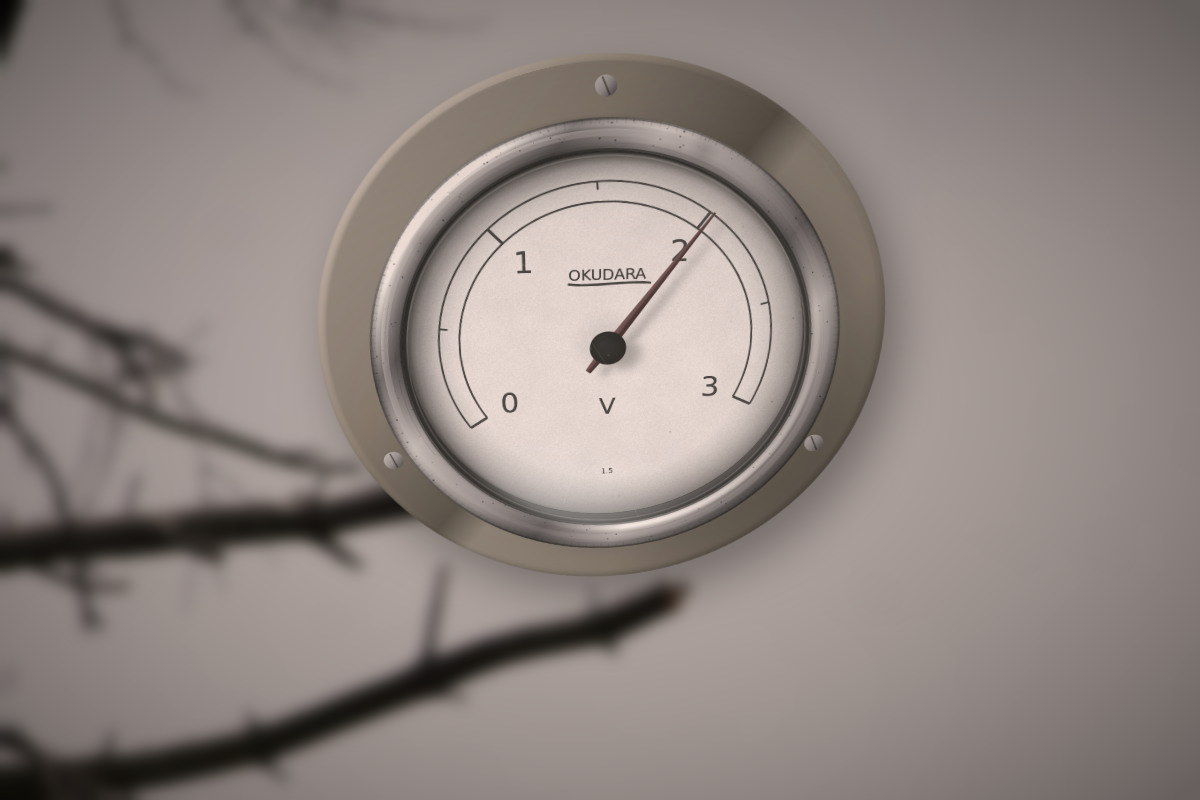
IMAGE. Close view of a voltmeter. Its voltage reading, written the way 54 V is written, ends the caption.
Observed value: 2 V
